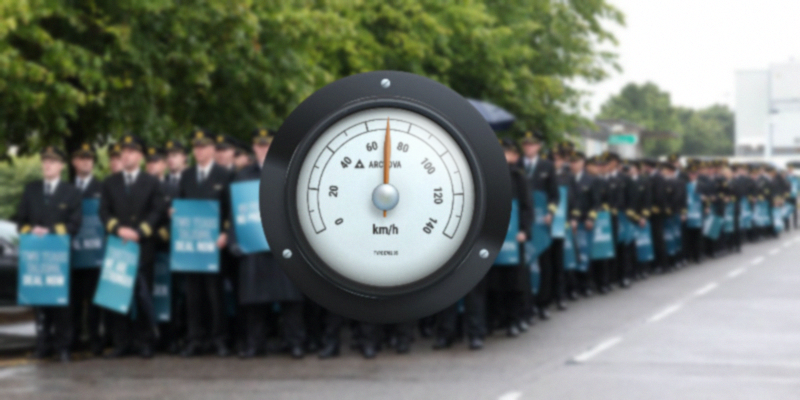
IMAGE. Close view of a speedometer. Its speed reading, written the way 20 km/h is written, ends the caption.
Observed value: 70 km/h
